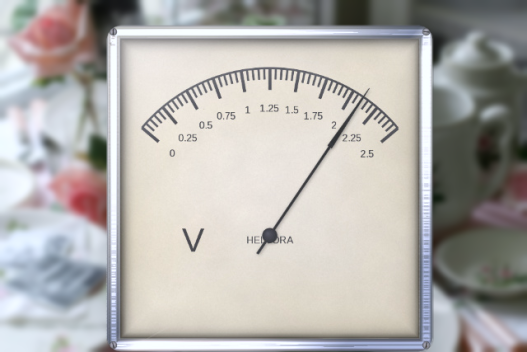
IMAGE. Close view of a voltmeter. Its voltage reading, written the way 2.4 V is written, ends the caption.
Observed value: 2.1 V
